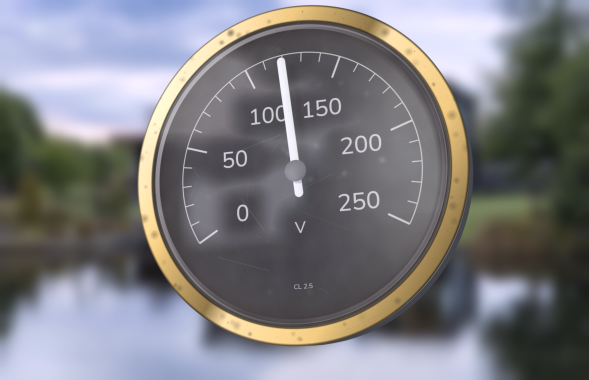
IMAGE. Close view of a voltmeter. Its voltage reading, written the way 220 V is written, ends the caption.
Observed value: 120 V
